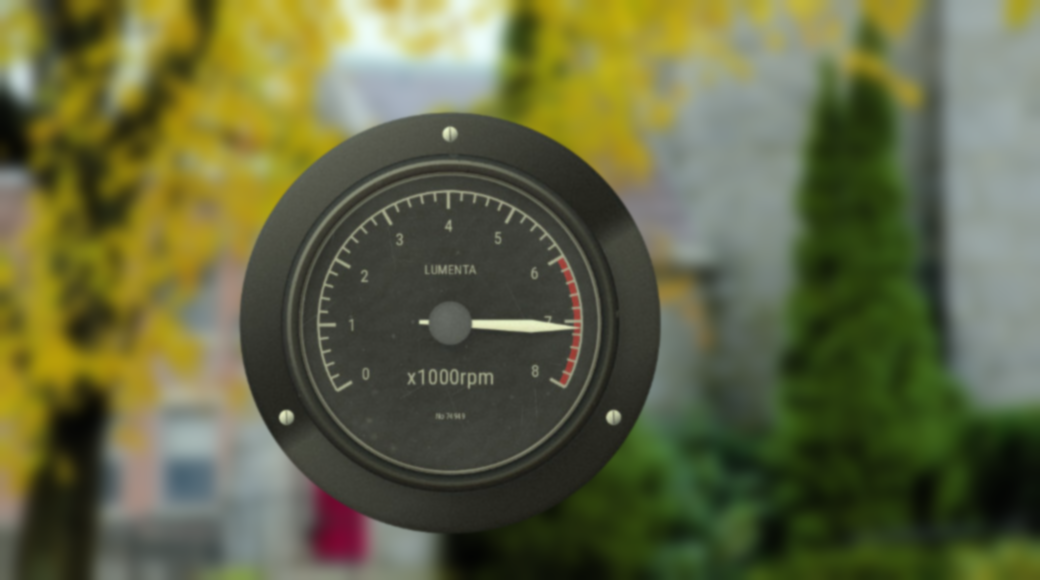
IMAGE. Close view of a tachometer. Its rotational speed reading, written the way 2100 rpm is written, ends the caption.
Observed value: 7100 rpm
